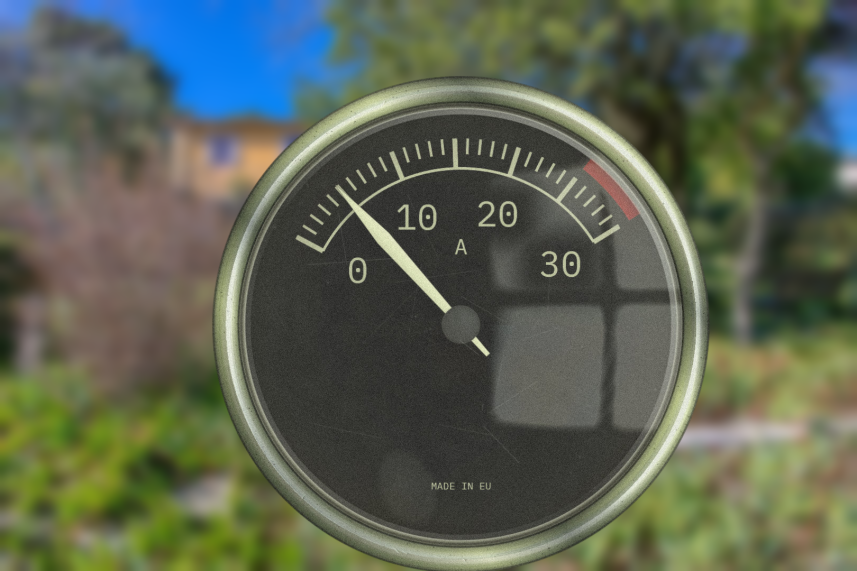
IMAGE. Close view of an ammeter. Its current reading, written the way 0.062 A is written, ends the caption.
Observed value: 5 A
